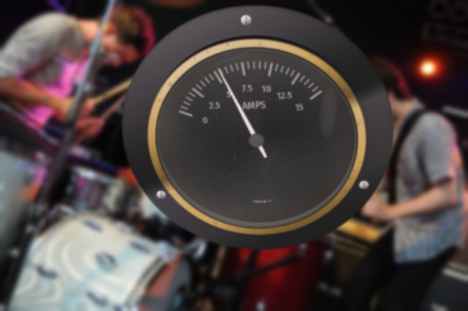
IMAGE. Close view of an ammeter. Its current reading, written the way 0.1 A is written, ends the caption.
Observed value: 5.5 A
